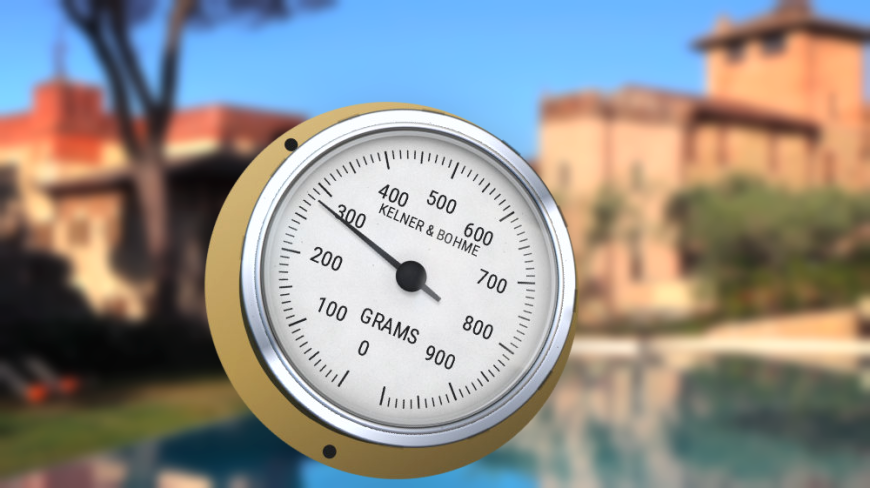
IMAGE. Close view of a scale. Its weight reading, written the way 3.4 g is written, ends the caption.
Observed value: 280 g
